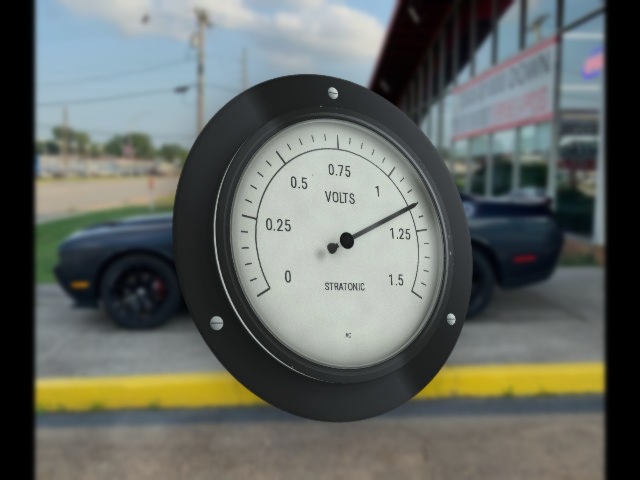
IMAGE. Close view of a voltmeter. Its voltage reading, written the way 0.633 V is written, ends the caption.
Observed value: 1.15 V
